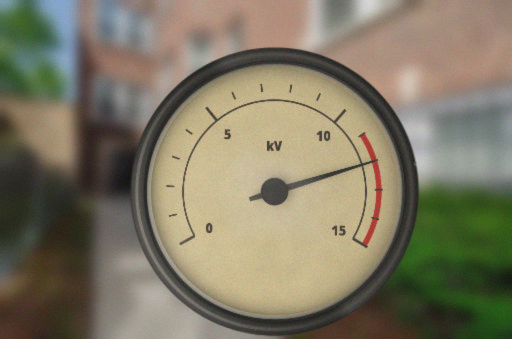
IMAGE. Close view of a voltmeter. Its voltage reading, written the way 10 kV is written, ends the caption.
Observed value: 12 kV
